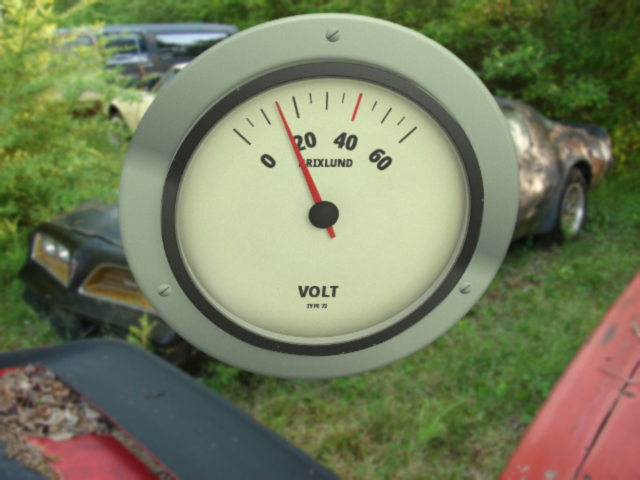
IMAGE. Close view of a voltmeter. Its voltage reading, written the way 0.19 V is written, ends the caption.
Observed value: 15 V
